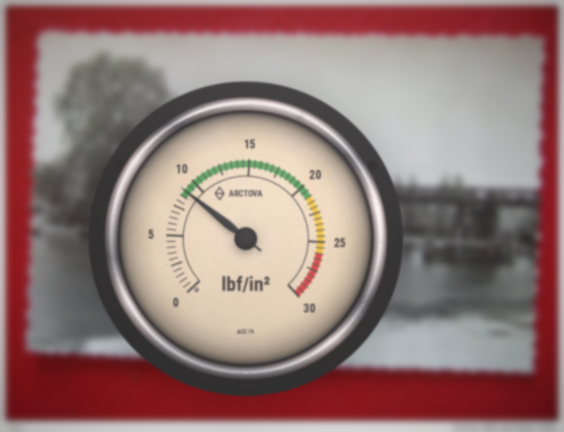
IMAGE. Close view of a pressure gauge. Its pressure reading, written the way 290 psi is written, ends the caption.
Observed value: 9 psi
